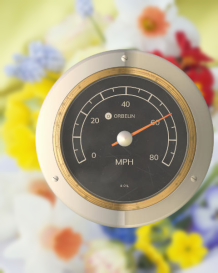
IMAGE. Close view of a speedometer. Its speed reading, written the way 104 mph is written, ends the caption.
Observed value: 60 mph
